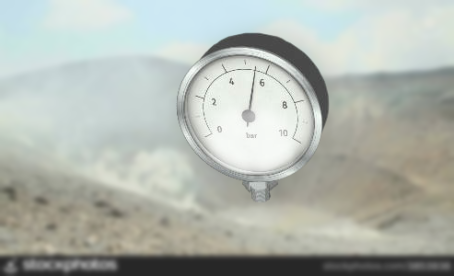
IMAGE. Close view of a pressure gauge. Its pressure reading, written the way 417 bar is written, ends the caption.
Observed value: 5.5 bar
